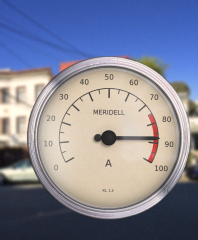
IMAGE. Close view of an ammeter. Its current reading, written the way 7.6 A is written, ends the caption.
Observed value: 87.5 A
